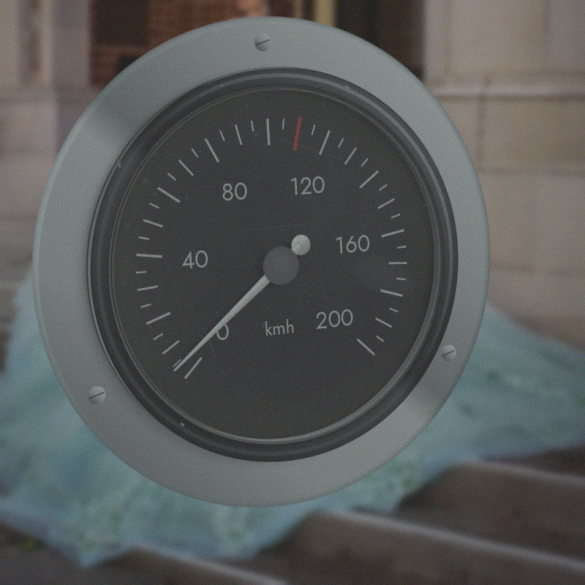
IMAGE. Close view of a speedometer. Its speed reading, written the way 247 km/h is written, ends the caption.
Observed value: 5 km/h
